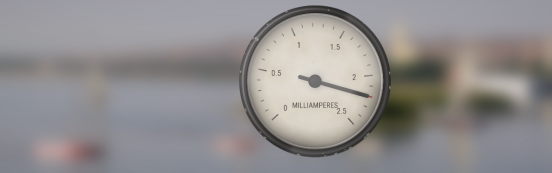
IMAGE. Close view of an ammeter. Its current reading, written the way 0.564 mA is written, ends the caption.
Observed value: 2.2 mA
